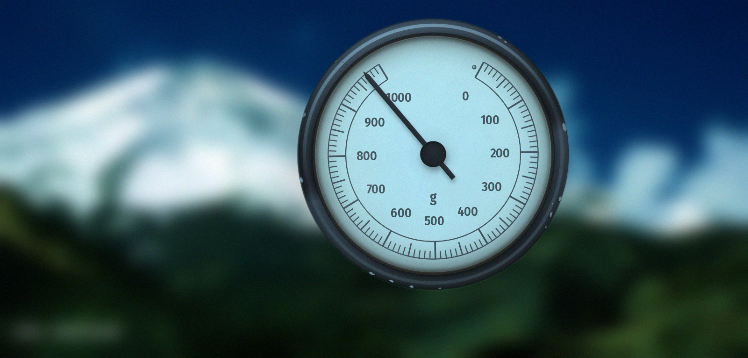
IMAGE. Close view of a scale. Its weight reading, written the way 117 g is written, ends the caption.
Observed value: 970 g
